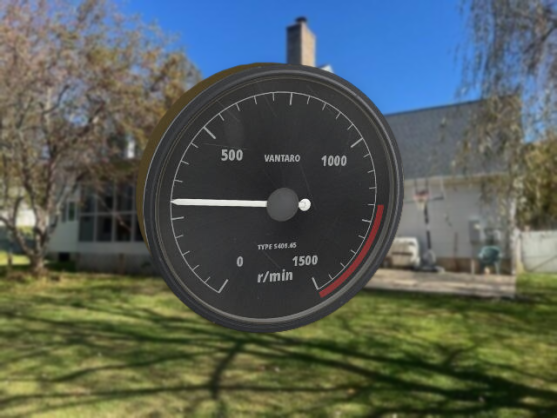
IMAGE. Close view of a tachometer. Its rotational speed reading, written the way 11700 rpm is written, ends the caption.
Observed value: 300 rpm
